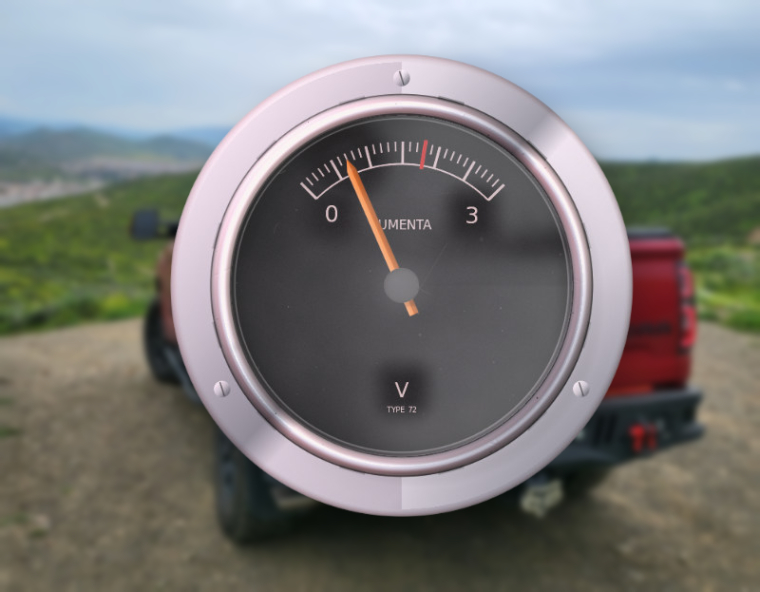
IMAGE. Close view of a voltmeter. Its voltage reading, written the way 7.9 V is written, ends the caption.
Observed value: 0.7 V
